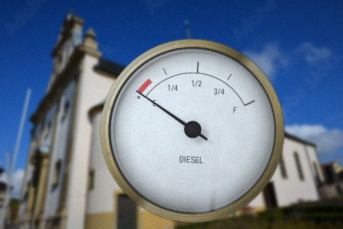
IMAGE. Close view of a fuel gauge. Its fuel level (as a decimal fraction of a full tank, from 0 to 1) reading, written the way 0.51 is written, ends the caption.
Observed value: 0
